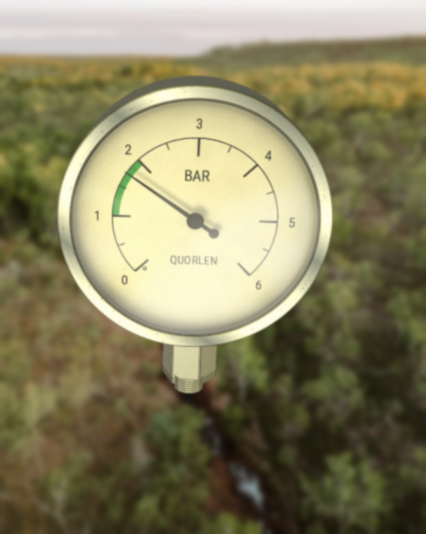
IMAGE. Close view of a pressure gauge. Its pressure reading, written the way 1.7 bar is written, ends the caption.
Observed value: 1.75 bar
